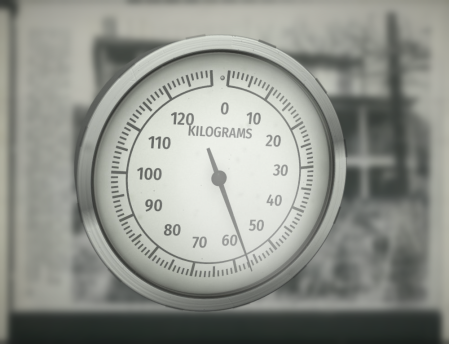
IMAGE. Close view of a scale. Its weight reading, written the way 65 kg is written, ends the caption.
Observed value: 57 kg
